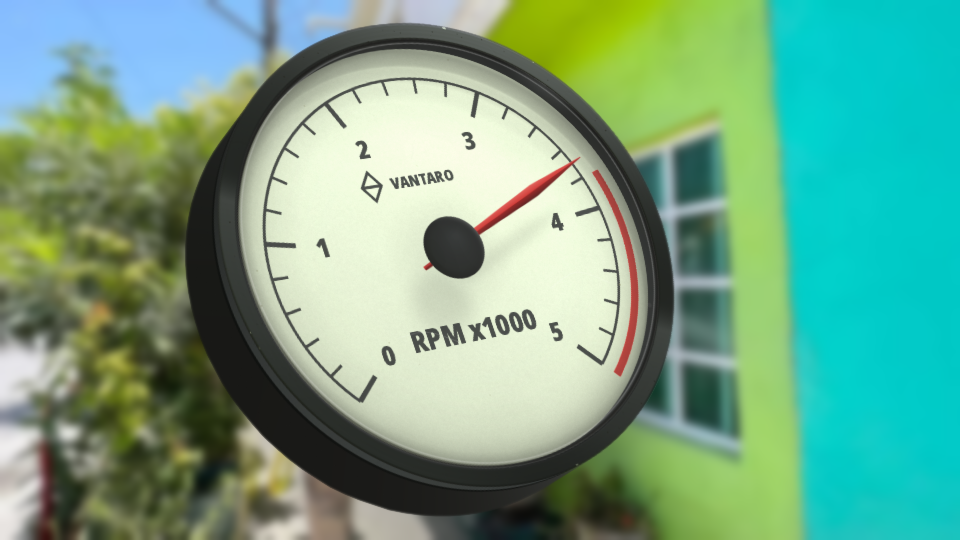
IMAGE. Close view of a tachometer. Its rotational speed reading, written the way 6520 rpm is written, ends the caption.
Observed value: 3700 rpm
